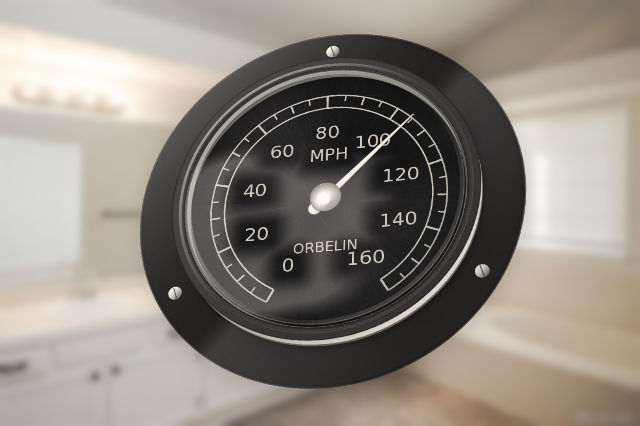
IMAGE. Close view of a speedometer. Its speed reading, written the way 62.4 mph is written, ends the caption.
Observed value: 105 mph
